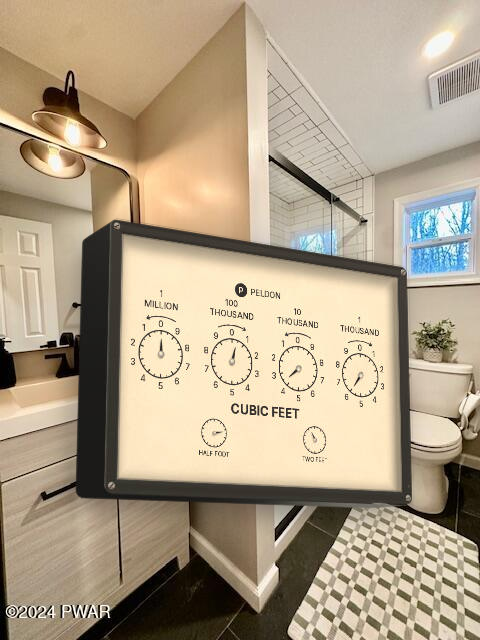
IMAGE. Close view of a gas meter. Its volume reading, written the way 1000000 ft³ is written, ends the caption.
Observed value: 3600 ft³
